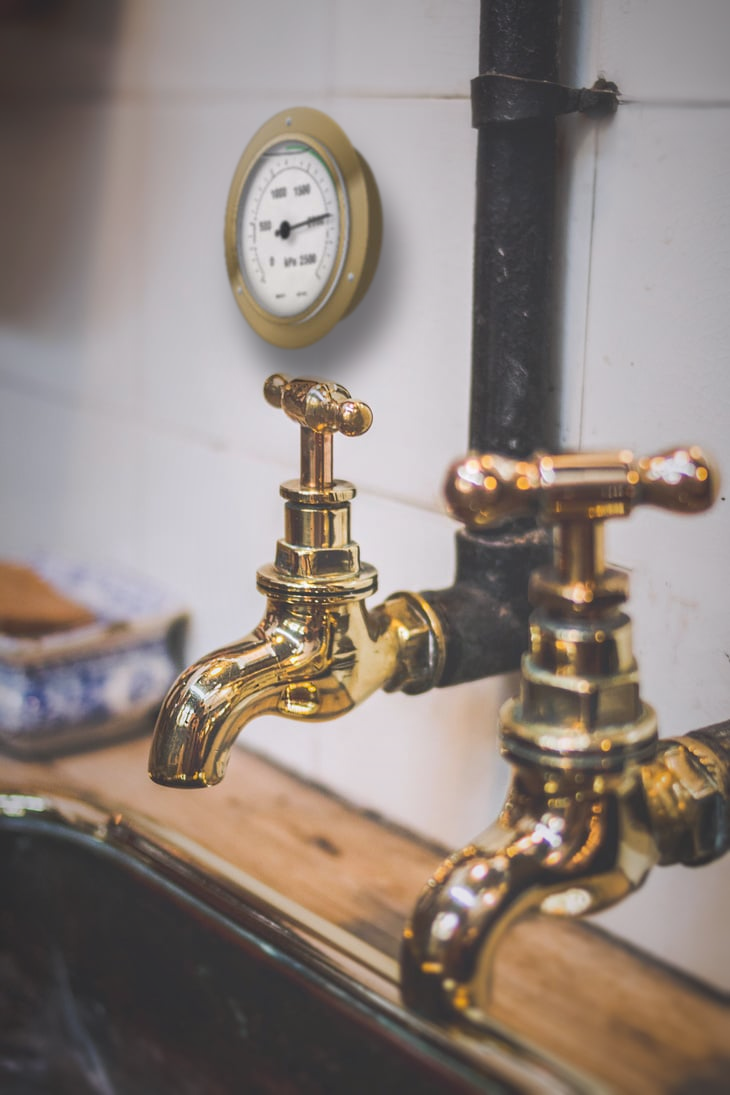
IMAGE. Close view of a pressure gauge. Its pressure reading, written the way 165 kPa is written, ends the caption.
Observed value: 2000 kPa
